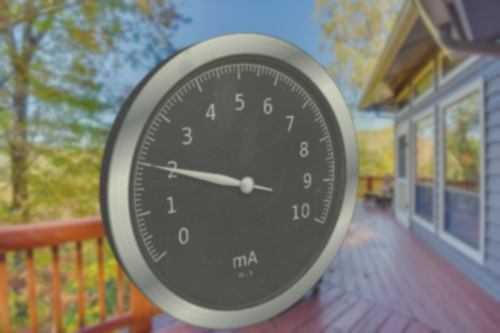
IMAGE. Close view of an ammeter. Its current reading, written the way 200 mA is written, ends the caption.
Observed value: 2 mA
